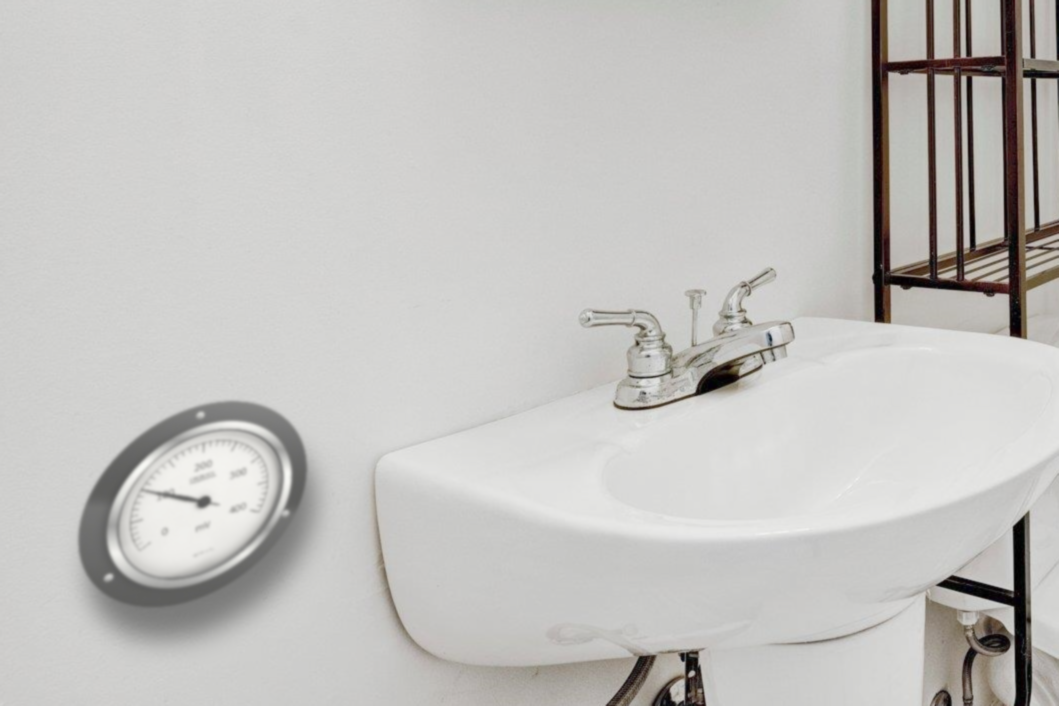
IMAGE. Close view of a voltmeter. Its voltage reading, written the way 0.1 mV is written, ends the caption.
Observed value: 100 mV
